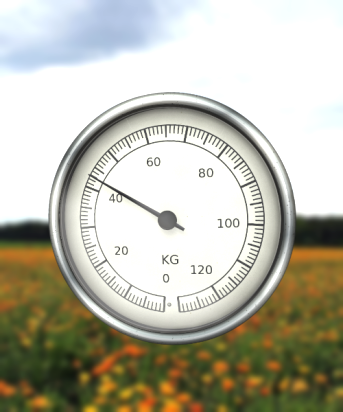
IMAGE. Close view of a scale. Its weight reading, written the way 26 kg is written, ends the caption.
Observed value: 43 kg
